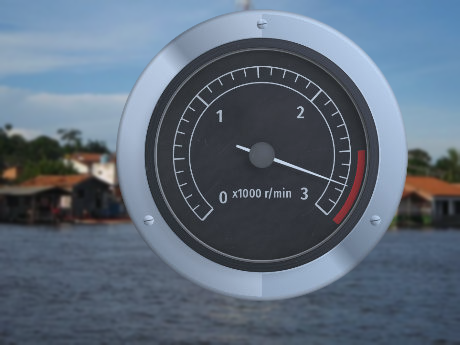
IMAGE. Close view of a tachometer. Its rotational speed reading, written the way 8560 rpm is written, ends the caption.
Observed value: 2750 rpm
